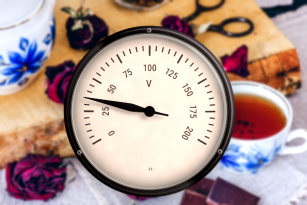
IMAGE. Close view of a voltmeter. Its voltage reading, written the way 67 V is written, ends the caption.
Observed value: 35 V
